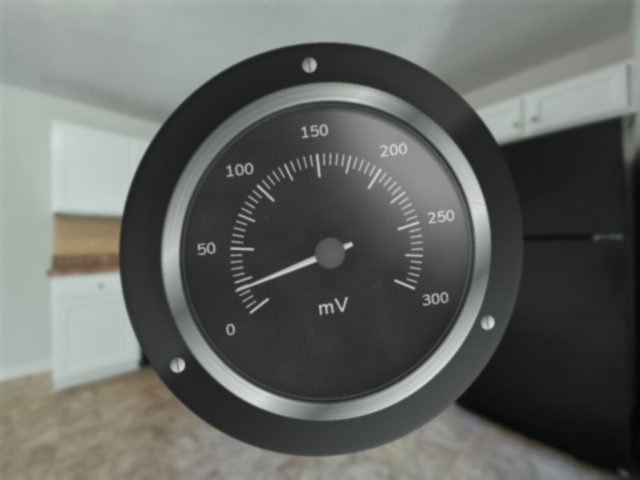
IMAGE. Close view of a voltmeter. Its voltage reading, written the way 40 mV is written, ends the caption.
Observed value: 20 mV
